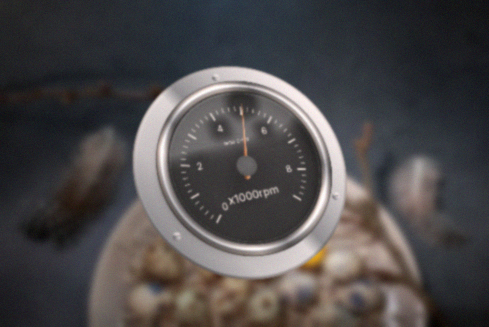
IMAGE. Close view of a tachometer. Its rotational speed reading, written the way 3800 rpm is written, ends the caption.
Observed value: 5000 rpm
